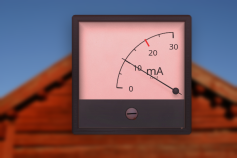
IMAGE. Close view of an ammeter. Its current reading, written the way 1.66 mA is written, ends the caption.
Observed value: 10 mA
